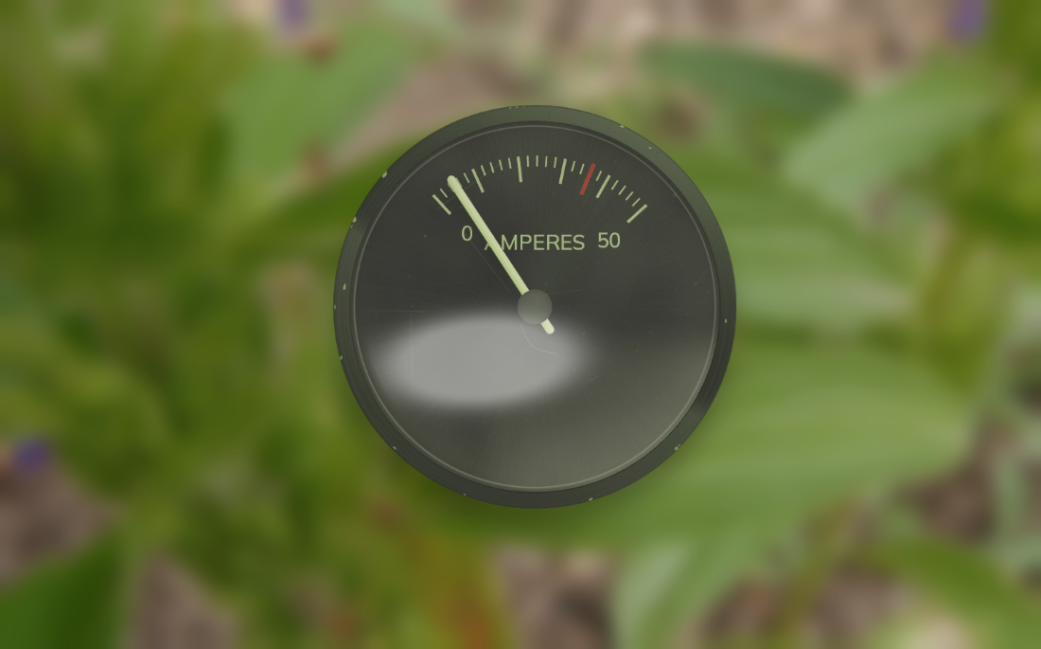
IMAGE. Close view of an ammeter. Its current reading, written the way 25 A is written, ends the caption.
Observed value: 5 A
